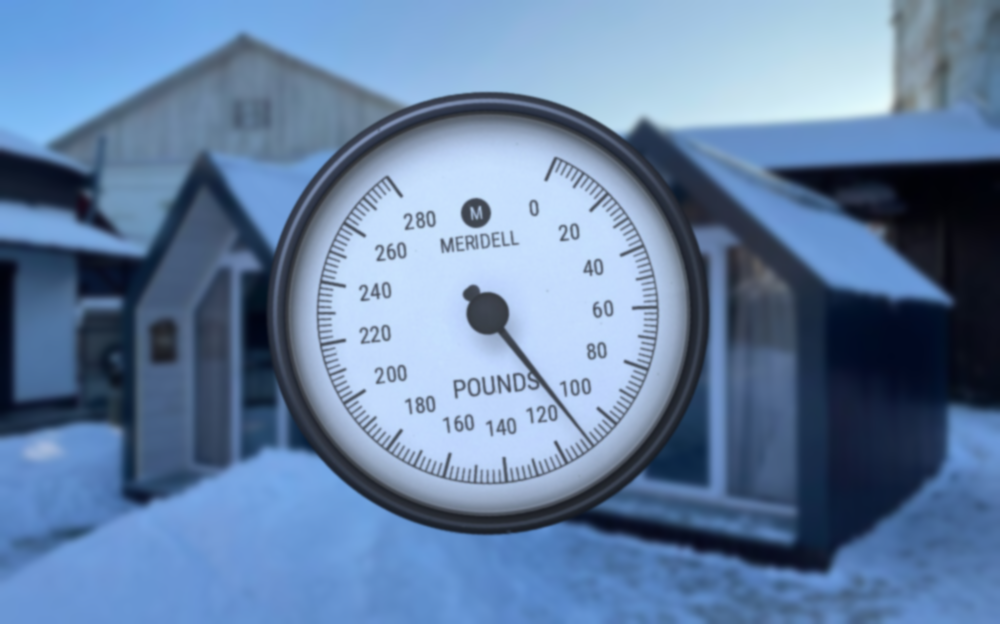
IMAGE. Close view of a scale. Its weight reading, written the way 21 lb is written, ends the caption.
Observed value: 110 lb
